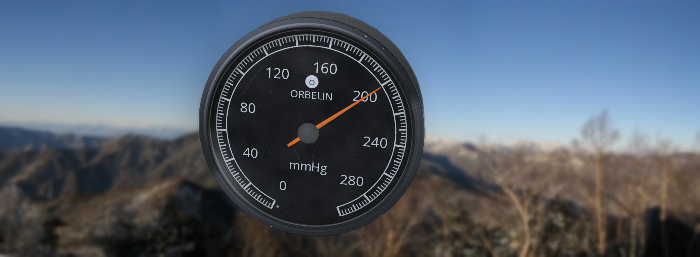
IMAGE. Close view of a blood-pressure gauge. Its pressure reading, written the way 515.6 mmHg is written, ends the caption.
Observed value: 200 mmHg
